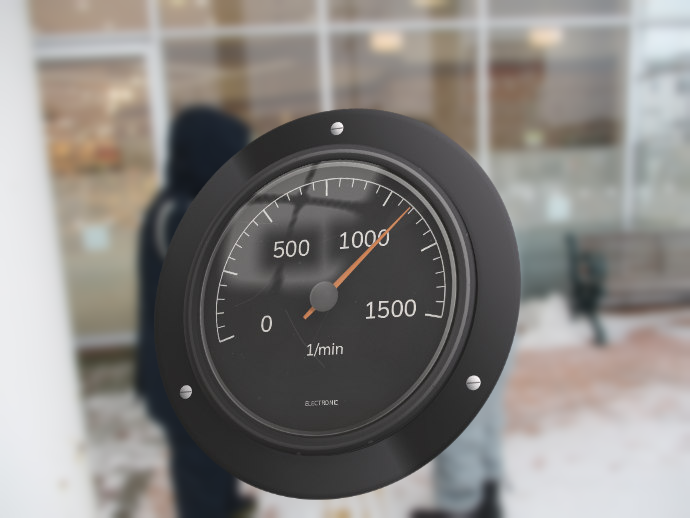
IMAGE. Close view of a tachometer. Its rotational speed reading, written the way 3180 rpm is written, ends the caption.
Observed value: 1100 rpm
